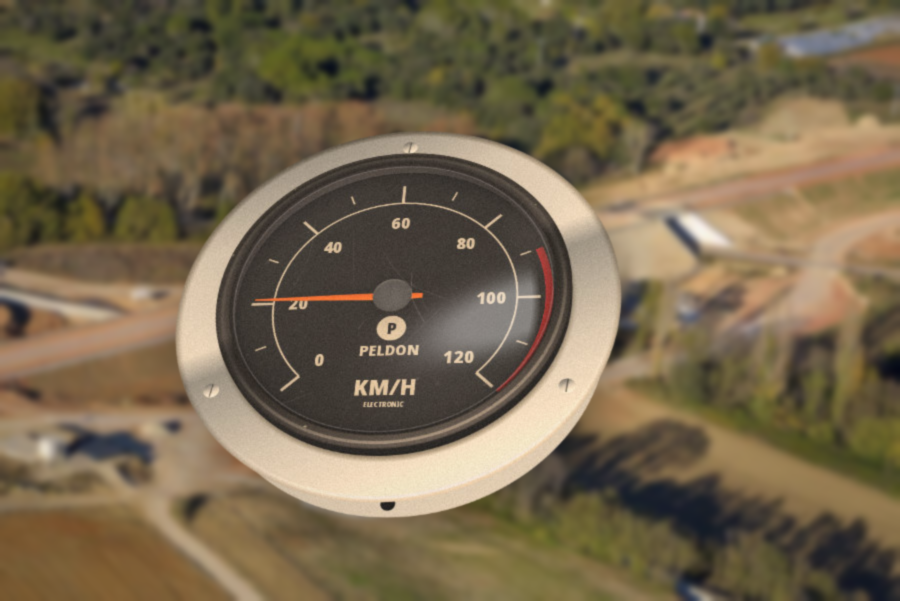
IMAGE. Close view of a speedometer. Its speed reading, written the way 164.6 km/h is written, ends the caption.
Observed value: 20 km/h
